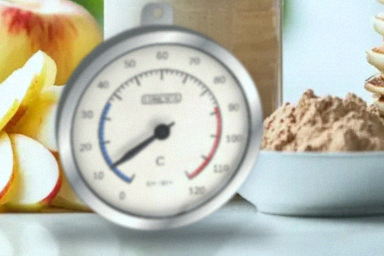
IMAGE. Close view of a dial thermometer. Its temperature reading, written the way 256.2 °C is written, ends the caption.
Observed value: 10 °C
